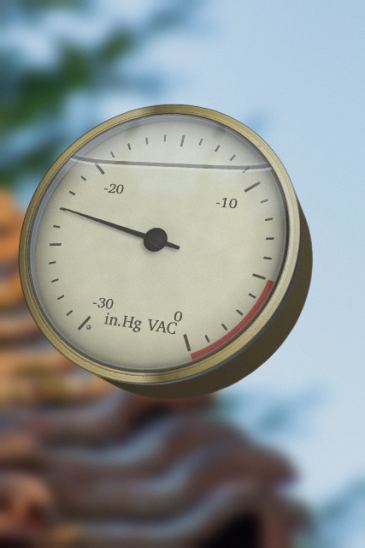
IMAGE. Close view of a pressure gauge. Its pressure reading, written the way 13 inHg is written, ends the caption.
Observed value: -23 inHg
